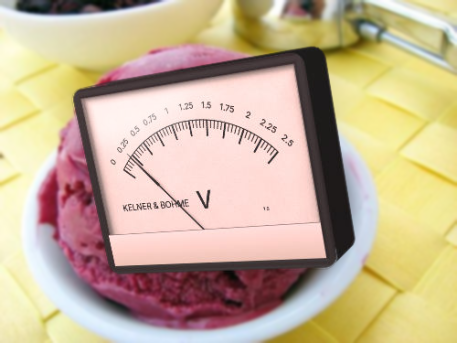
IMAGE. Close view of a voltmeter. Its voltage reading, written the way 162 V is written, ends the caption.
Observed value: 0.25 V
